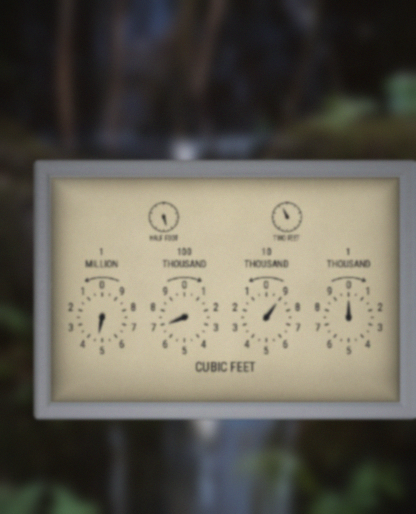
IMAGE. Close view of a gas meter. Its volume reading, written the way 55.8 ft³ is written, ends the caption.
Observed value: 469000 ft³
